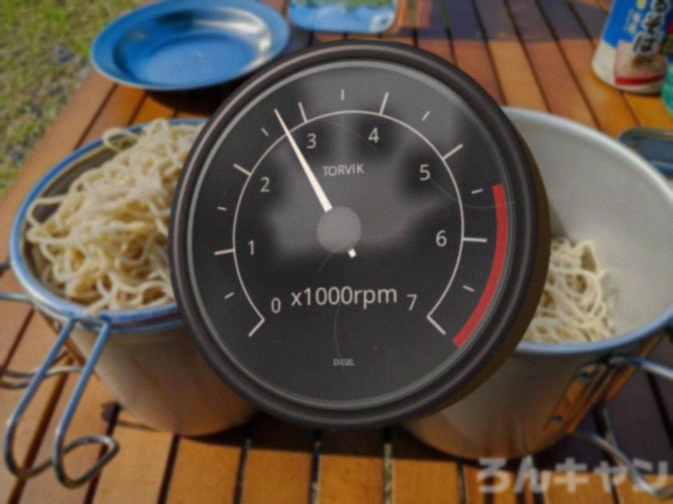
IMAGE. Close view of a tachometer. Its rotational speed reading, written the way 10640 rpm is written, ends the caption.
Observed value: 2750 rpm
